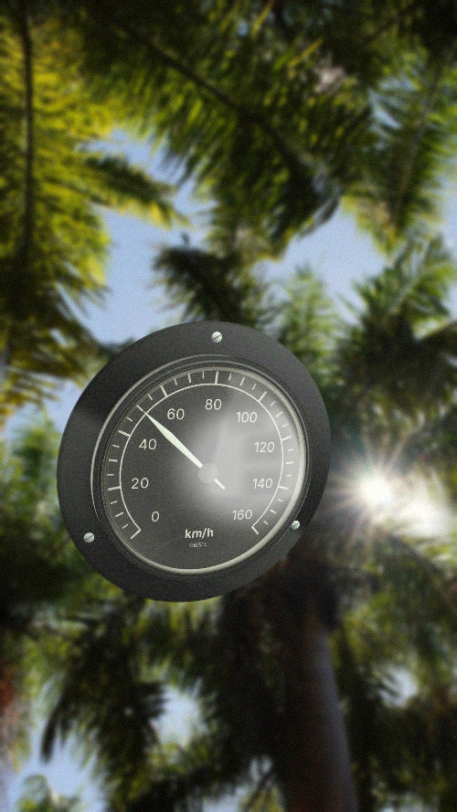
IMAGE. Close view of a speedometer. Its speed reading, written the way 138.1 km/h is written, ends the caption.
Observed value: 50 km/h
